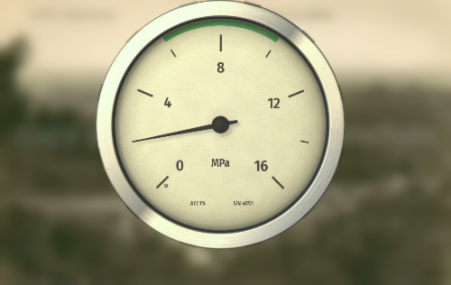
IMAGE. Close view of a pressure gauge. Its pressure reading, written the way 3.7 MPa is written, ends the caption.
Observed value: 2 MPa
